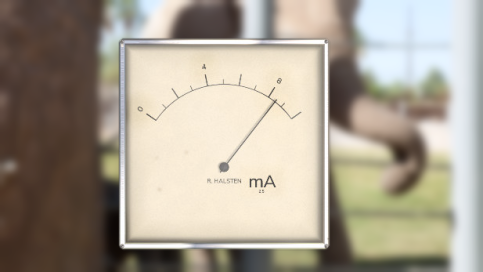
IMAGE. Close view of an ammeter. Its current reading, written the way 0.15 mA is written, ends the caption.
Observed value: 8.5 mA
